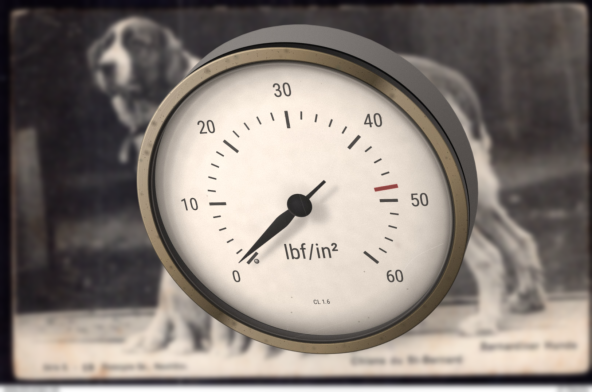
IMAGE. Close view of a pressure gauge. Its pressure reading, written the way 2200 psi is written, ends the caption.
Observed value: 1 psi
